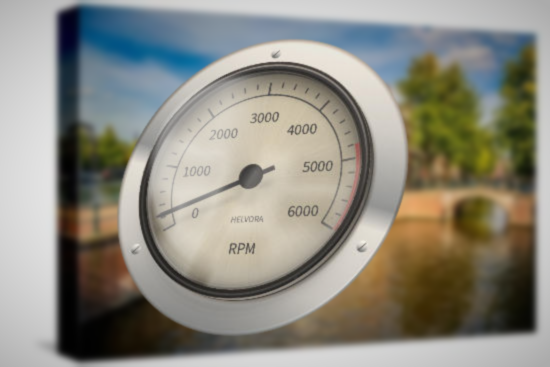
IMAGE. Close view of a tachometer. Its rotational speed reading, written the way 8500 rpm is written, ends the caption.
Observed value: 200 rpm
